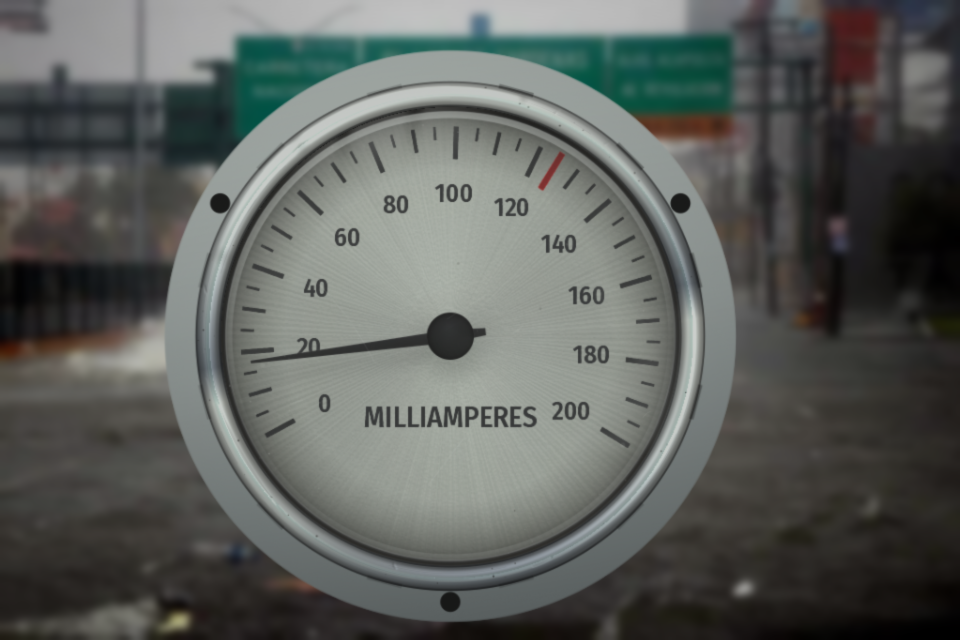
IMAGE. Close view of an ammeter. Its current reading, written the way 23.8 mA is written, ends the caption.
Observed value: 17.5 mA
